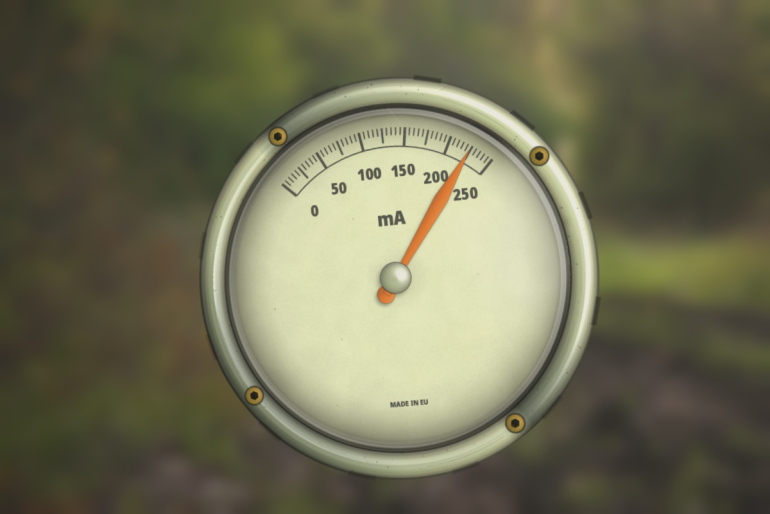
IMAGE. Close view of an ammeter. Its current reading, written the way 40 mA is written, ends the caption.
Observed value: 225 mA
